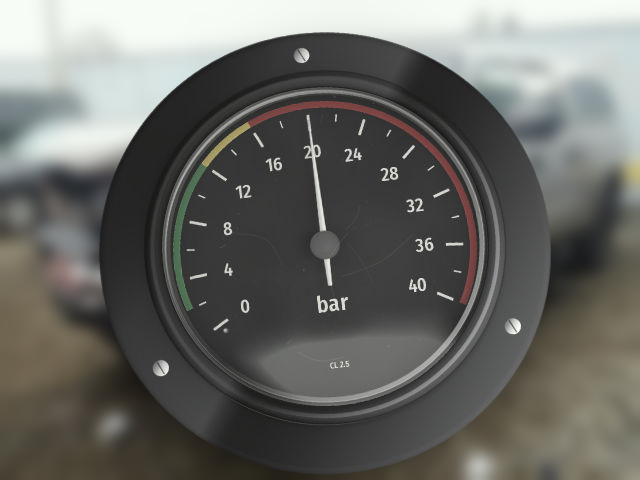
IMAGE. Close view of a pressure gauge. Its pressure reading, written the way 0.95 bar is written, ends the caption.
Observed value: 20 bar
